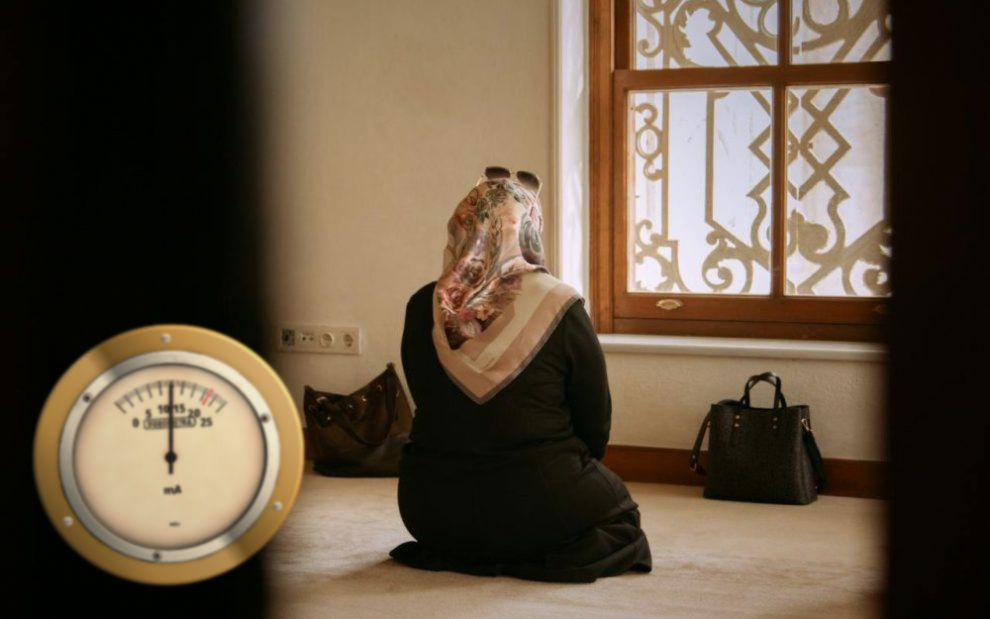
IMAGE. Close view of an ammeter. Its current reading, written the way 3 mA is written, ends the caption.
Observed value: 12.5 mA
